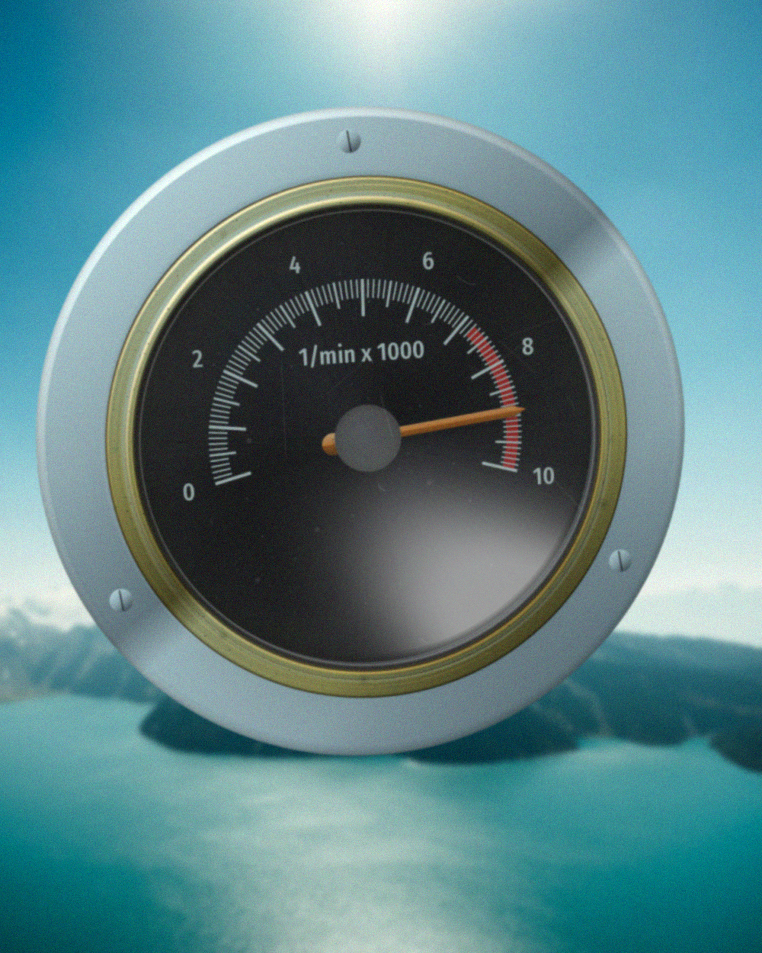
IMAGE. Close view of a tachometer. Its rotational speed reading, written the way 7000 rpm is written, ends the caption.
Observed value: 8900 rpm
